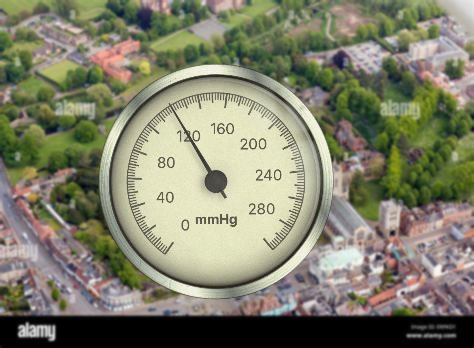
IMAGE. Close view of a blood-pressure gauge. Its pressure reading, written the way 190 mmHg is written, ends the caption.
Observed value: 120 mmHg
